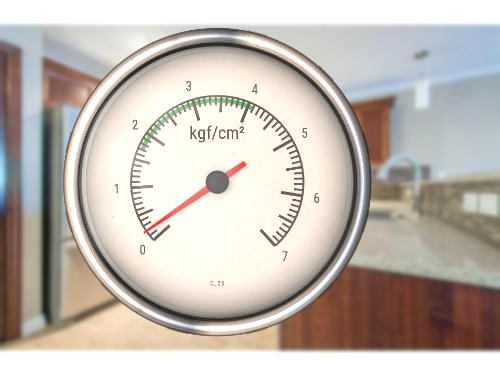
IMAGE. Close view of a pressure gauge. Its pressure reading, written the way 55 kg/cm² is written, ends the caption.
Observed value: 0.2 kg/cm²
